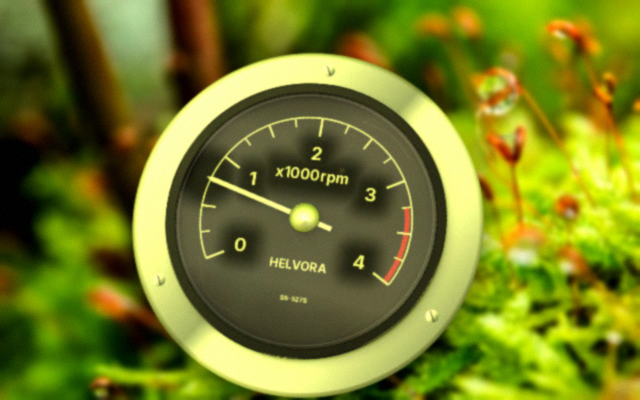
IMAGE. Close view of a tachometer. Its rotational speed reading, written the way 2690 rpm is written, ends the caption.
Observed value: 750 rpm
